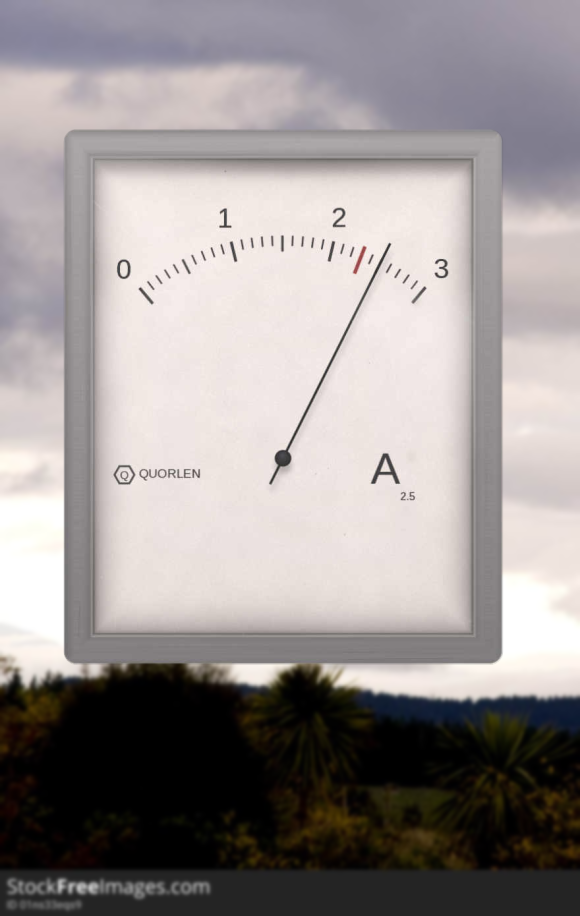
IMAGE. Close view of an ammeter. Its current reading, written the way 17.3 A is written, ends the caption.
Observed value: 2.5 A
